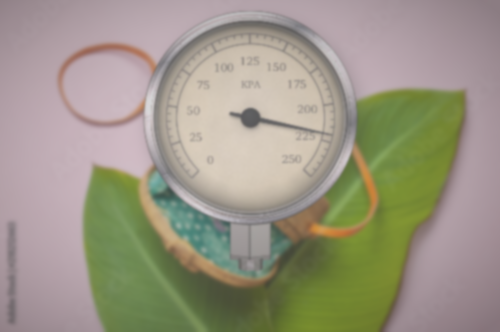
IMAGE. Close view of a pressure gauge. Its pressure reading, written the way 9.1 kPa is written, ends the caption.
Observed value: 220 kPa
